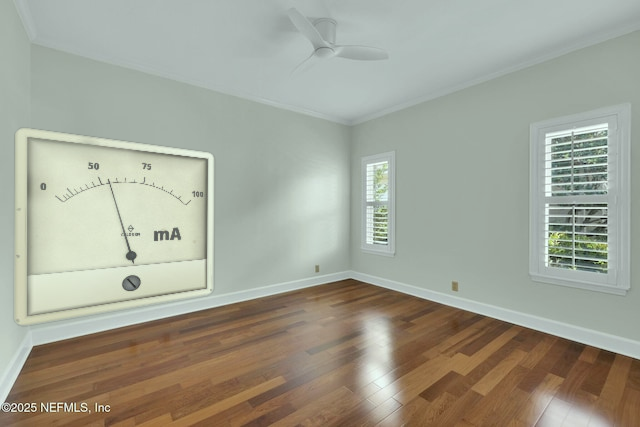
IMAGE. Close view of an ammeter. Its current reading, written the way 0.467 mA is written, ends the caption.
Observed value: 55 mA
